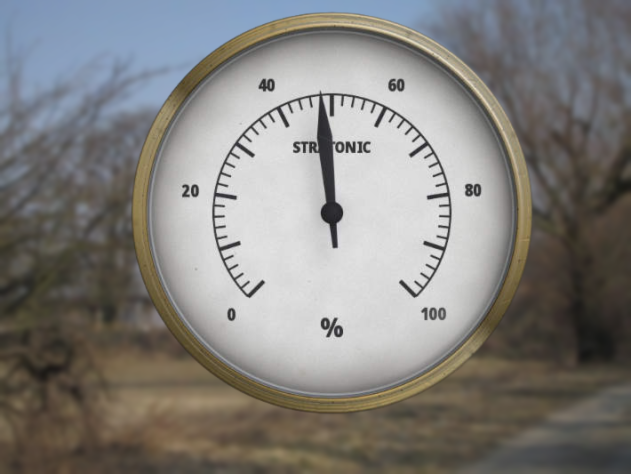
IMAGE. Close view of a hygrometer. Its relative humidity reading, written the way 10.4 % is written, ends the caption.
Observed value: 48 %
